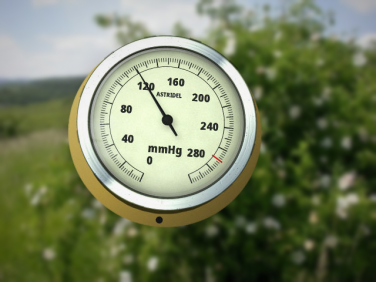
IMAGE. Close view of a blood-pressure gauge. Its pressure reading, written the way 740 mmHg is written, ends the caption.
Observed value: 120 mmHg
